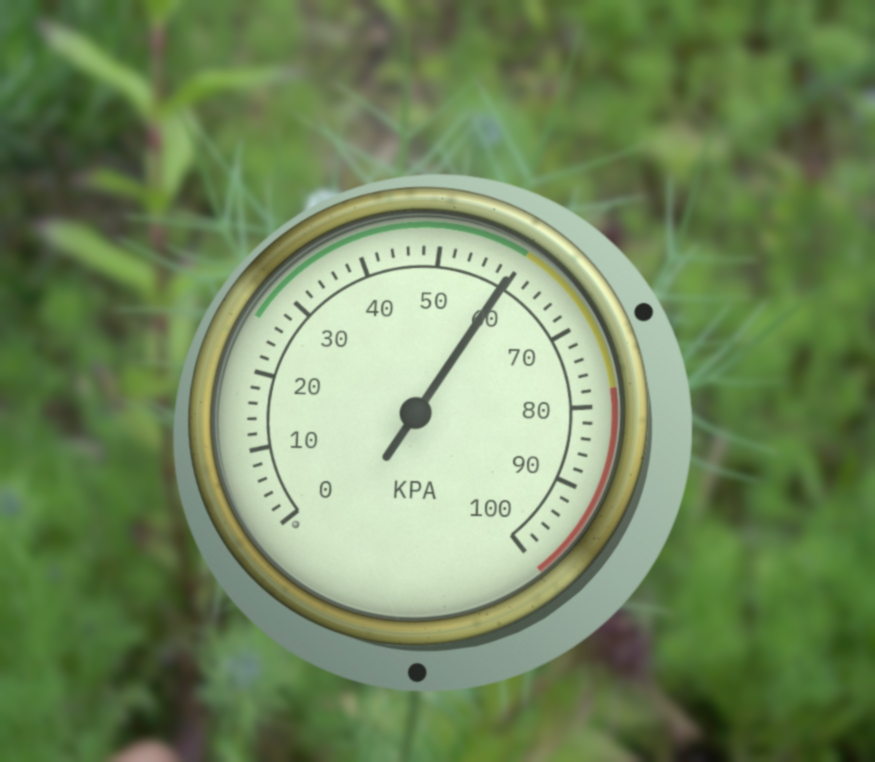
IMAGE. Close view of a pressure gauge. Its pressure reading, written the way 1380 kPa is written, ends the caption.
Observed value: 60 kPa
